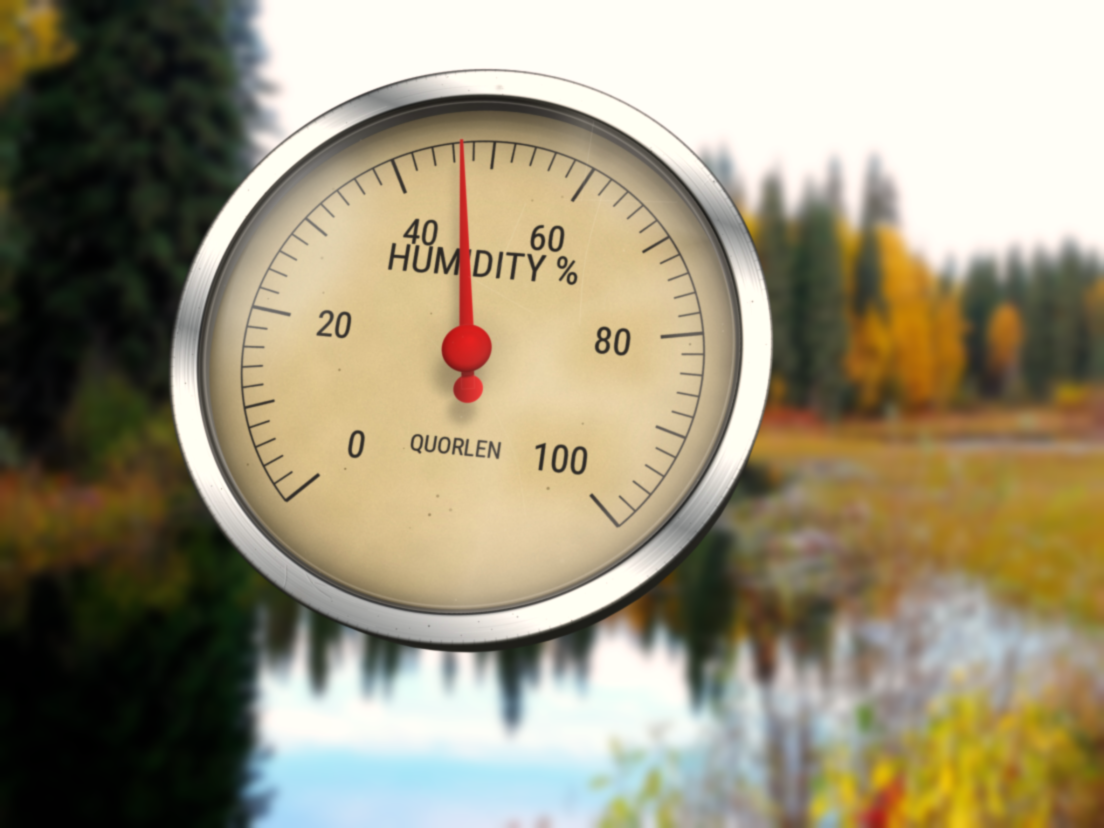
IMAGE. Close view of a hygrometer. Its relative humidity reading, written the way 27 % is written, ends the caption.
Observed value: 47 %
